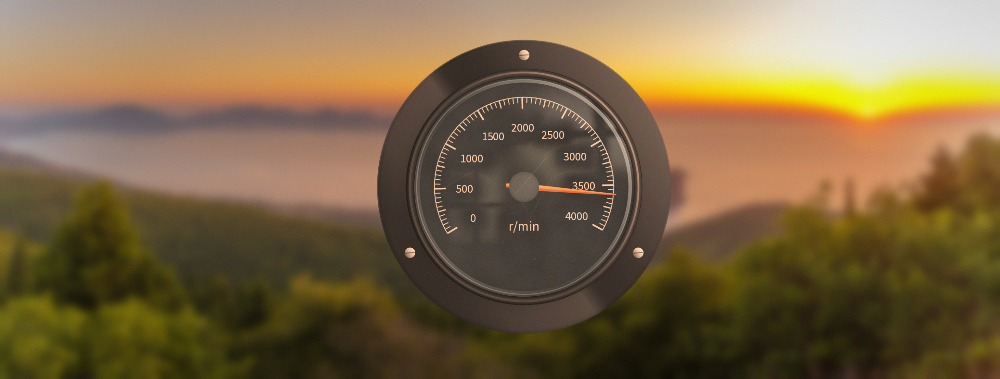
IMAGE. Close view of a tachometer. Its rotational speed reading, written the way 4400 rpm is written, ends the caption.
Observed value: 3600 rpm
